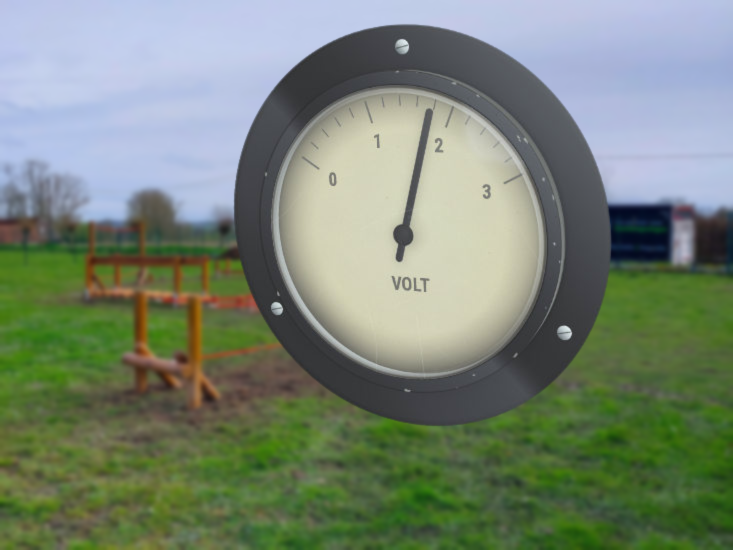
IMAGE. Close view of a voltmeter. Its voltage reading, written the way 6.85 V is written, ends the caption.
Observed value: 1.8 V
